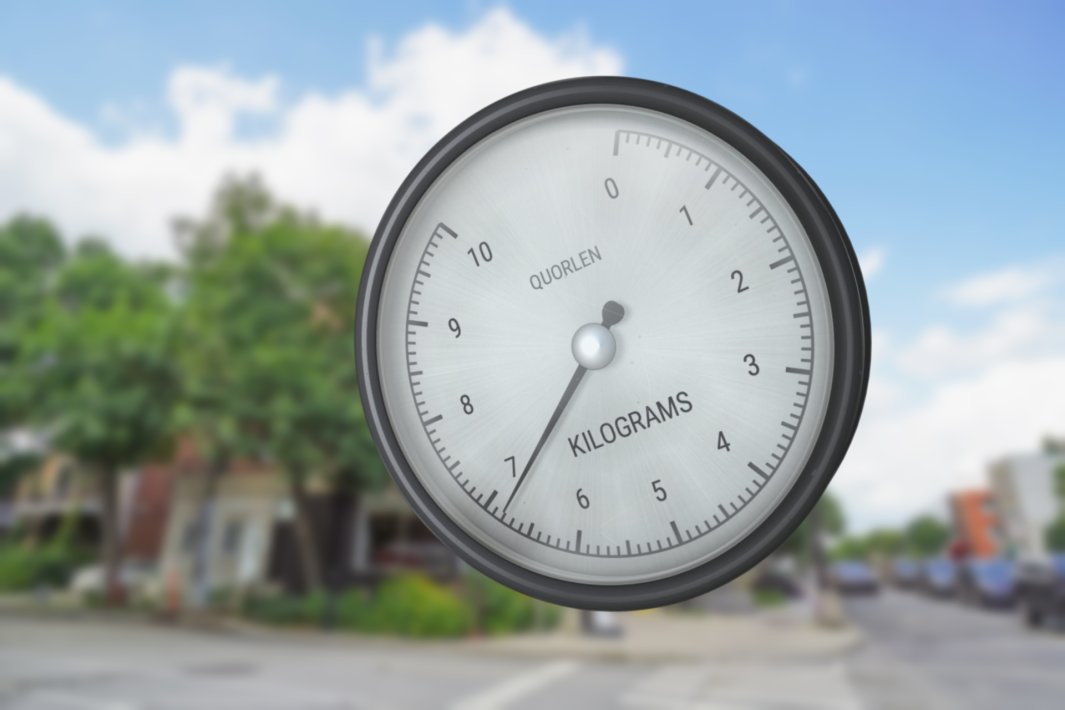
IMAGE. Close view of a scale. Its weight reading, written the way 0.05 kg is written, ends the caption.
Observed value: 6.8 kg
